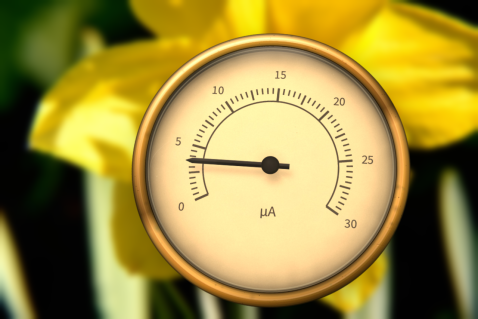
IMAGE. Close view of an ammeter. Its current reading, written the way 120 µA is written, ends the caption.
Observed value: 3.5 µA
